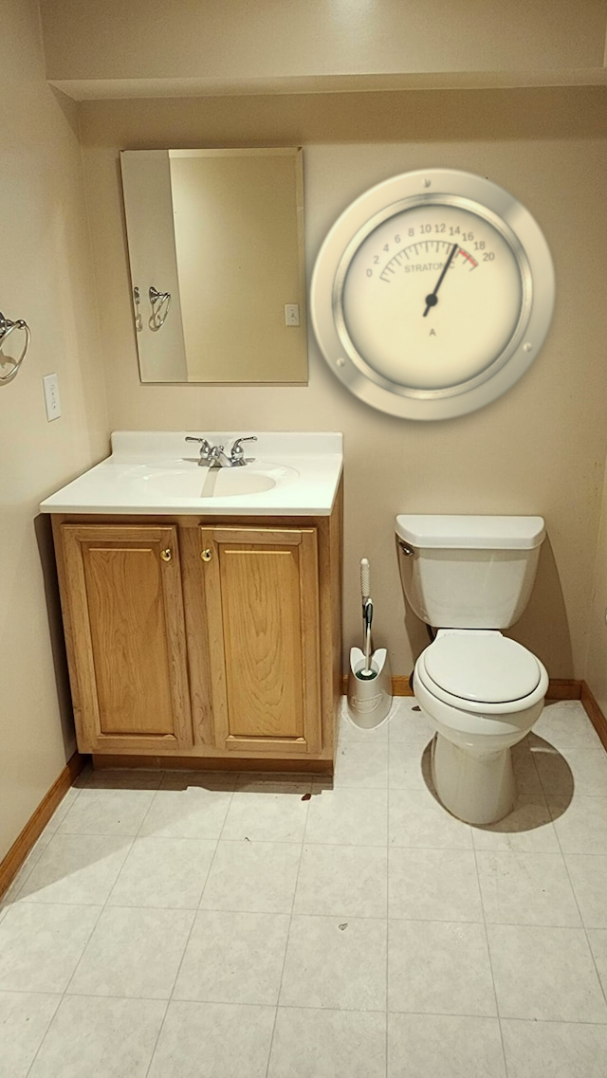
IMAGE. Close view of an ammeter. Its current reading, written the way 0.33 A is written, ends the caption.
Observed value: 15 A
